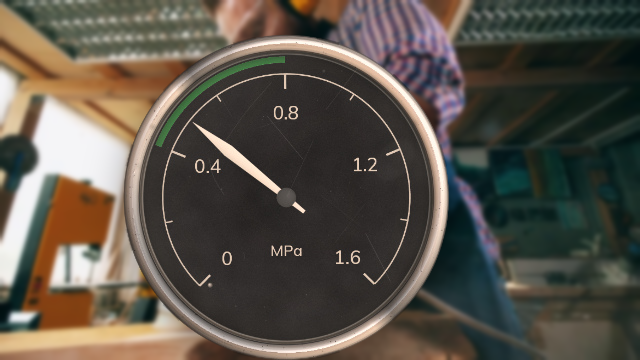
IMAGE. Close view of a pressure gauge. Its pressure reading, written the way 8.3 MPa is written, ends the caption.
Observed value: 0.5 MPa
